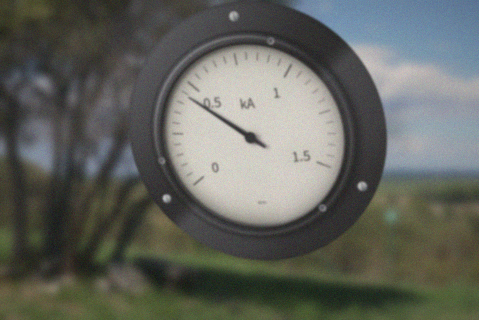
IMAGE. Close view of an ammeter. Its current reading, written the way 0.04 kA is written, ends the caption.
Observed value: 0.45 kA
